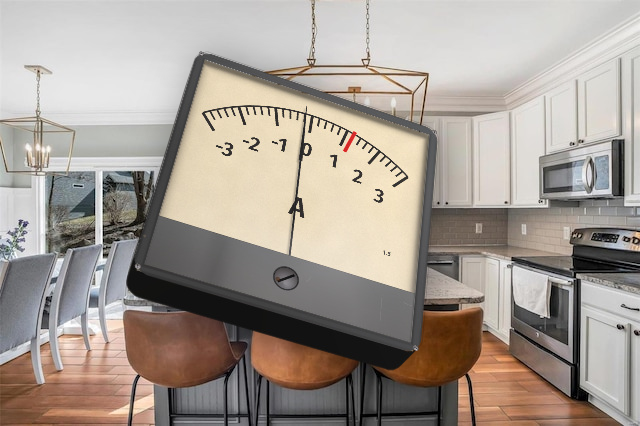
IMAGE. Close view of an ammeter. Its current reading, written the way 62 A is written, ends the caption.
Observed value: -0.2 A
